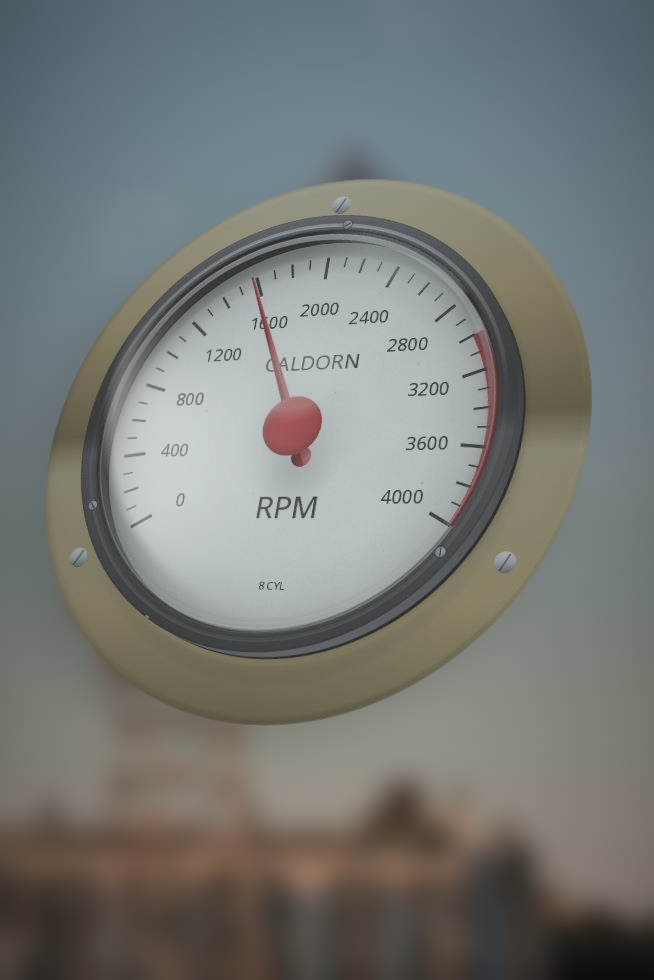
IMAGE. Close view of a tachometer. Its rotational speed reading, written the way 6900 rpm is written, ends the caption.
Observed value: 1600 rpm
